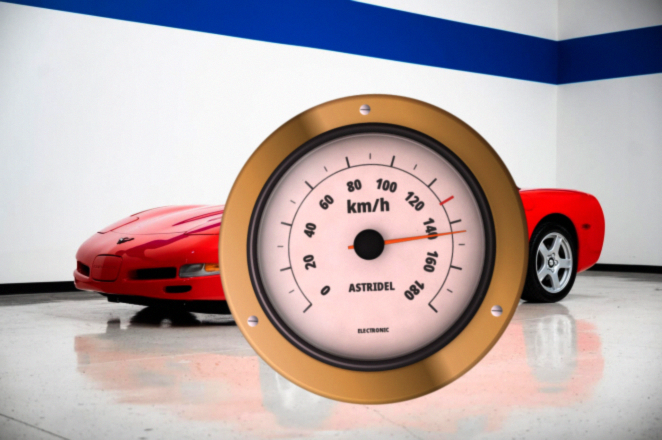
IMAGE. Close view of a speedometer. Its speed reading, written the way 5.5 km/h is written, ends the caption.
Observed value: 145 km/h
